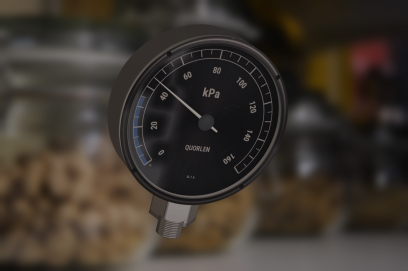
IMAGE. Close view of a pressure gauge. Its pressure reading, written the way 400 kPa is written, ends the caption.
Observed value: 45 kPa
